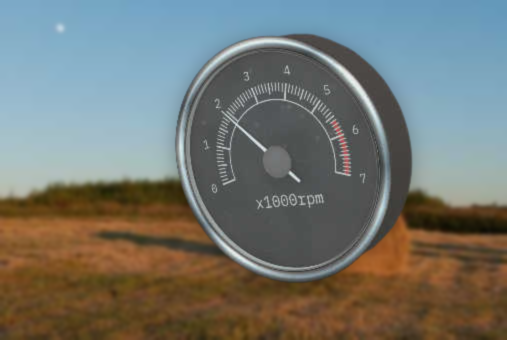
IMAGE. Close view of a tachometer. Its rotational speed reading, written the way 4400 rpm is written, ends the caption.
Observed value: 2000 rpm
